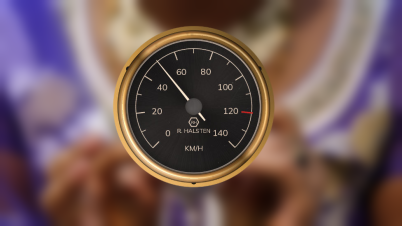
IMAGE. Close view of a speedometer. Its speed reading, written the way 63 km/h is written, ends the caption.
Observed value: 50 km/h
